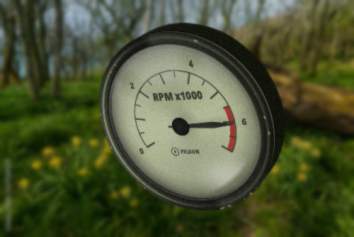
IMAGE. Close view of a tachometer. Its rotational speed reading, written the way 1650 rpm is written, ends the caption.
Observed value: 6000 rpm
